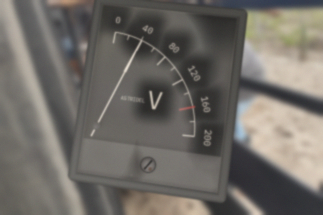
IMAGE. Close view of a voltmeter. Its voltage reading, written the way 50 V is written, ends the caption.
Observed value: 40 V
